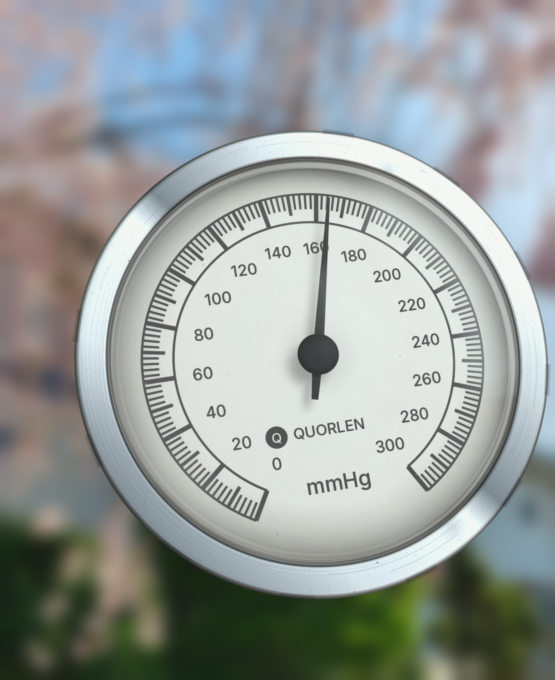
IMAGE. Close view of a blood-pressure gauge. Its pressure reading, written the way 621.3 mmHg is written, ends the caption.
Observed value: 164 mmHg
